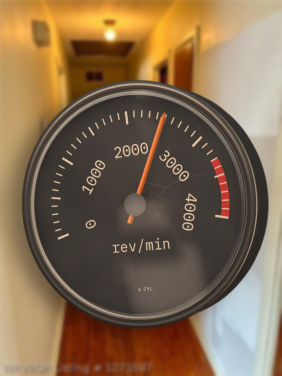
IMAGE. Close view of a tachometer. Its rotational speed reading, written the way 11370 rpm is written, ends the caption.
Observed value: 2500 rpm
